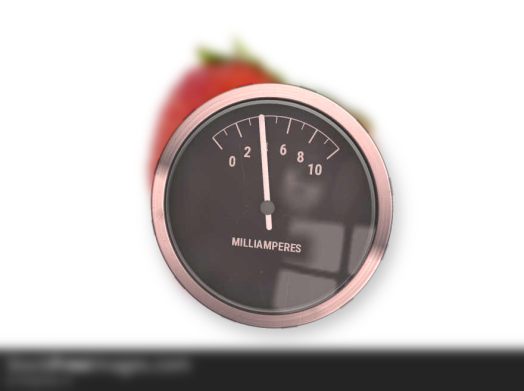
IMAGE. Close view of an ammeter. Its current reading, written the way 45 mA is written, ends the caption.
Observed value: 4 mA
